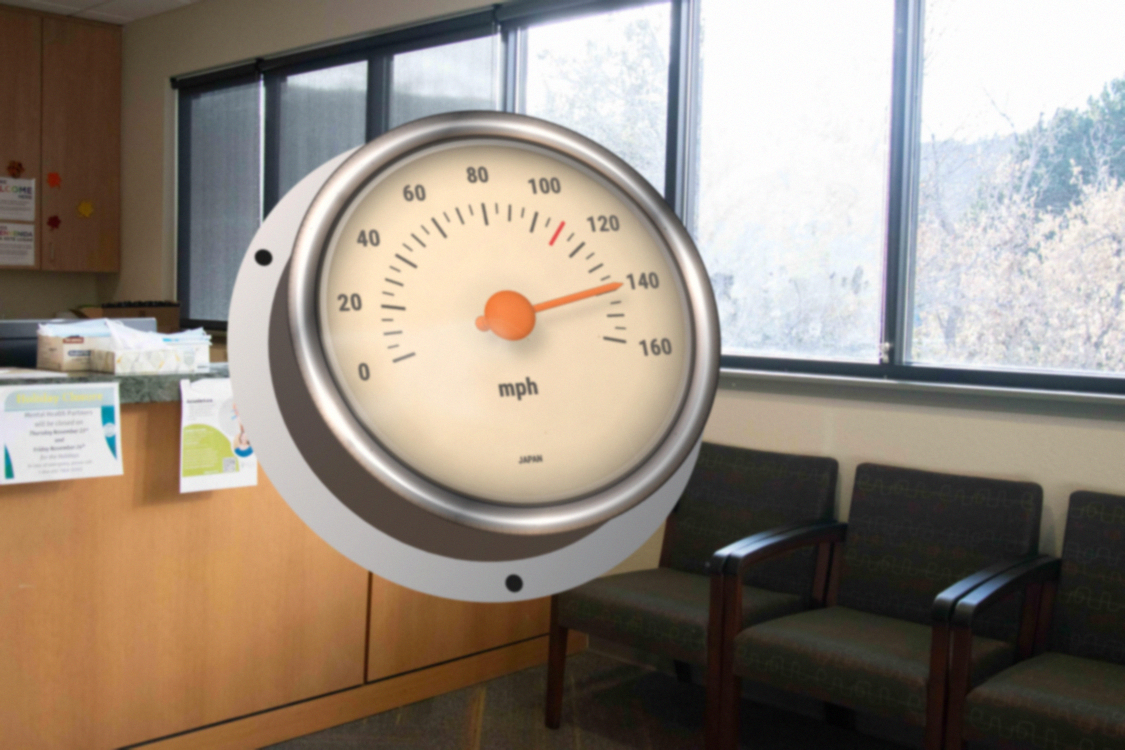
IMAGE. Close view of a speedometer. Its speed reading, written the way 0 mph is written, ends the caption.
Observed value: 140 mph
